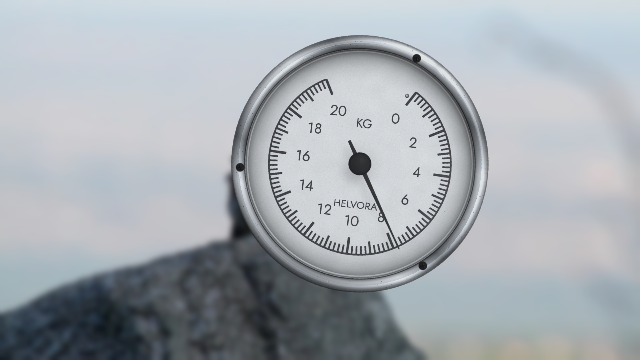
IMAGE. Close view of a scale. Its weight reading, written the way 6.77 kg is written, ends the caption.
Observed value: 7.8 kg
